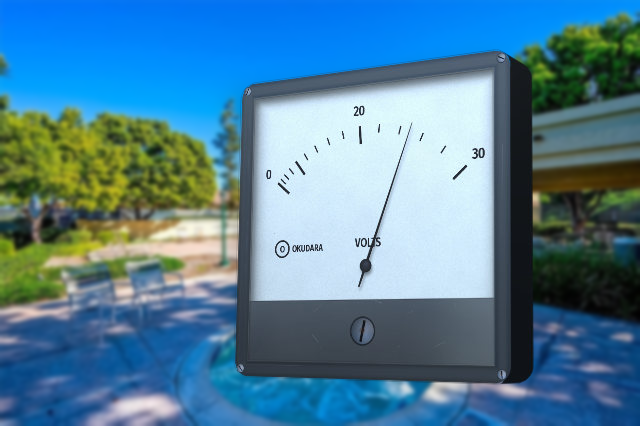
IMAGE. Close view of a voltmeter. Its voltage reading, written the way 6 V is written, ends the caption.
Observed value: 25 V
